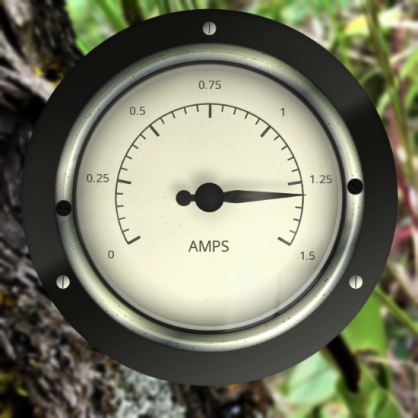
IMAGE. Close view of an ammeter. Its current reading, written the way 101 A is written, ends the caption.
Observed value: 1.3 A
